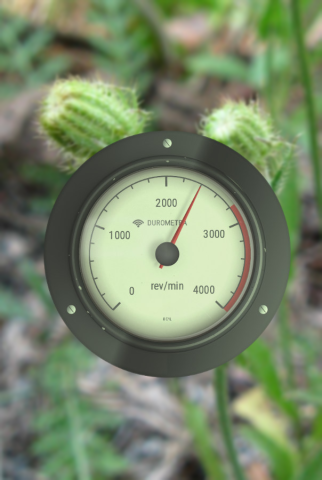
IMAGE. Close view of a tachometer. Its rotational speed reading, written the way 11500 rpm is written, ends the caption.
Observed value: 2400 rpm
